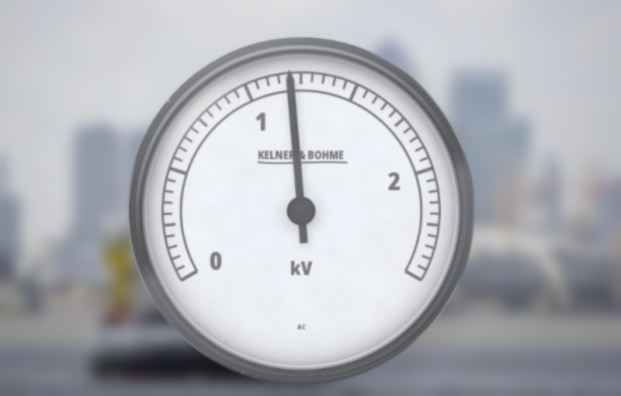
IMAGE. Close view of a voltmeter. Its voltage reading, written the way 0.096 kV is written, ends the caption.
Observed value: 1.2 kV
